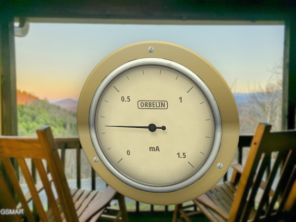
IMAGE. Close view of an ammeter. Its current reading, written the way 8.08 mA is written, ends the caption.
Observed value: 0.25 mA
